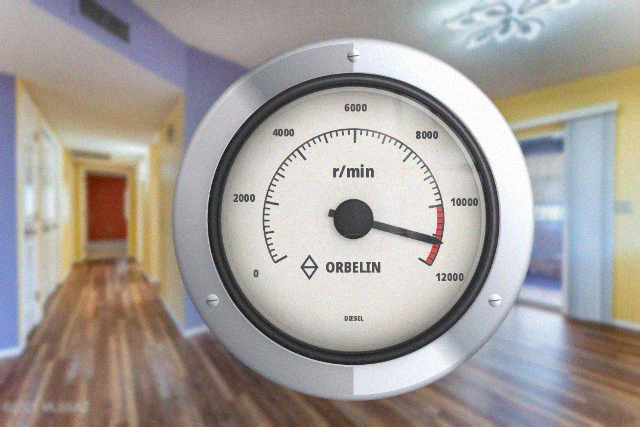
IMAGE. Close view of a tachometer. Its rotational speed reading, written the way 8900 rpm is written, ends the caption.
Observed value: 11200 rpm
